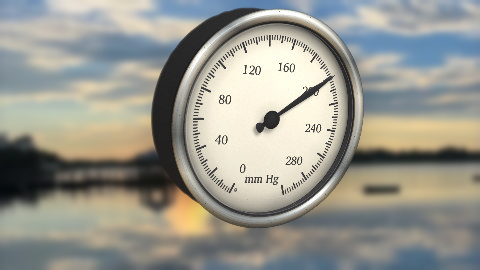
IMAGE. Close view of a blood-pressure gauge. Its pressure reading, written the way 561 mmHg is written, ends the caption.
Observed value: 200 mmHg
